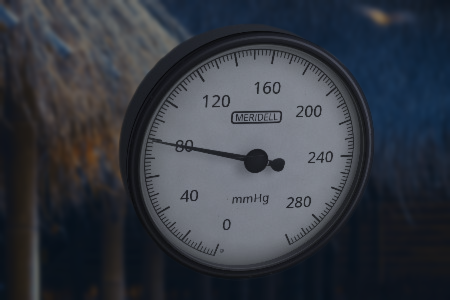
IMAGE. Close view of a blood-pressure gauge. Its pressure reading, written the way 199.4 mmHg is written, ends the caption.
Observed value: 80 mmHg
